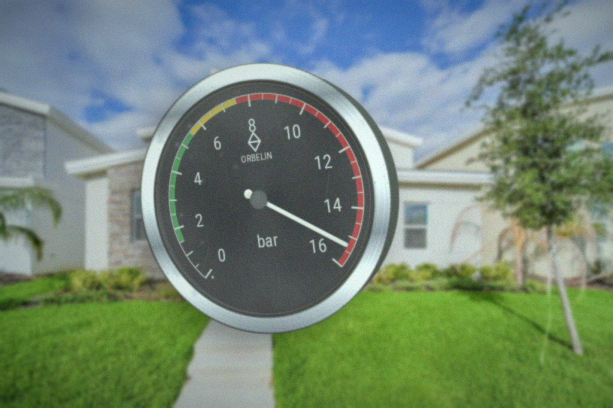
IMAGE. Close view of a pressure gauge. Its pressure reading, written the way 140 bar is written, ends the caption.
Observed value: 15.25 bar
